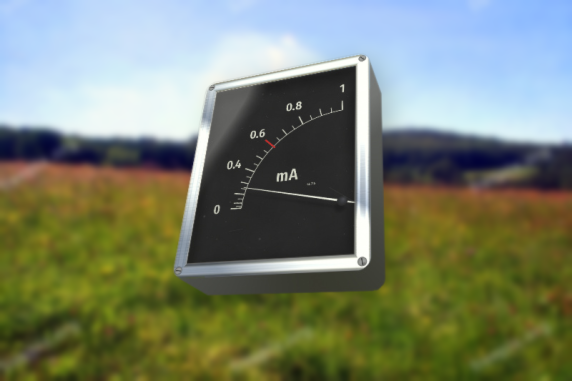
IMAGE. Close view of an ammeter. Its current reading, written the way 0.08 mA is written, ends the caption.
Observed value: 0.25 mA
